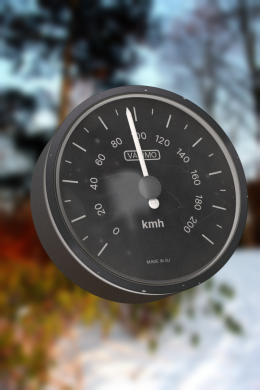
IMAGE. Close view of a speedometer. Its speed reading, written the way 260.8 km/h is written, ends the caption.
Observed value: 95 km/h
